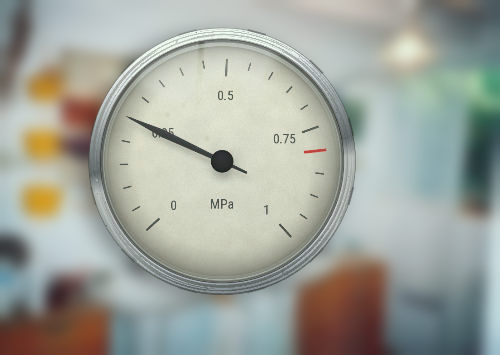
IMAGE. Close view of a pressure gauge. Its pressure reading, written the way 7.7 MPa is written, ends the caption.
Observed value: 0.25 MPa
